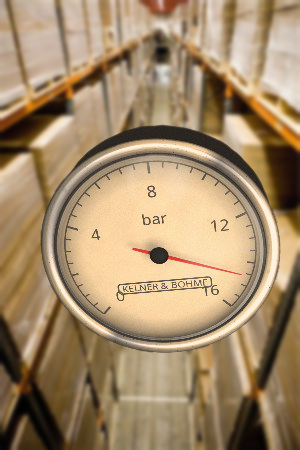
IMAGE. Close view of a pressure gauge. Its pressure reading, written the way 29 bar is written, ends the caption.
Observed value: 14.5 bar
